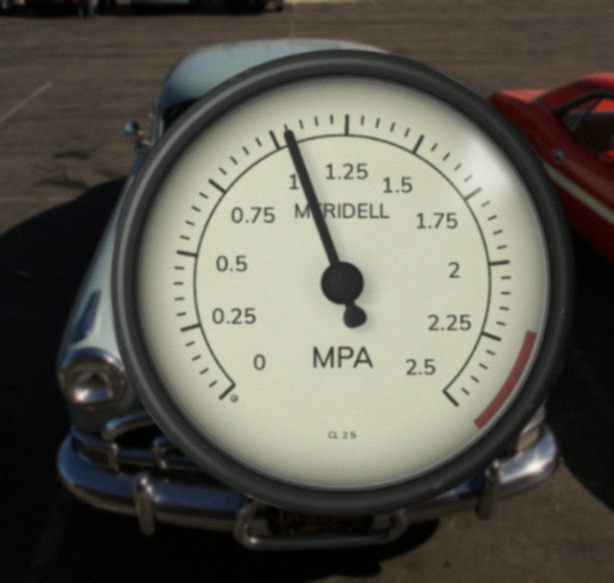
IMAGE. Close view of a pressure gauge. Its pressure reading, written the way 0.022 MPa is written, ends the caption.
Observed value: 1.05 MPa
